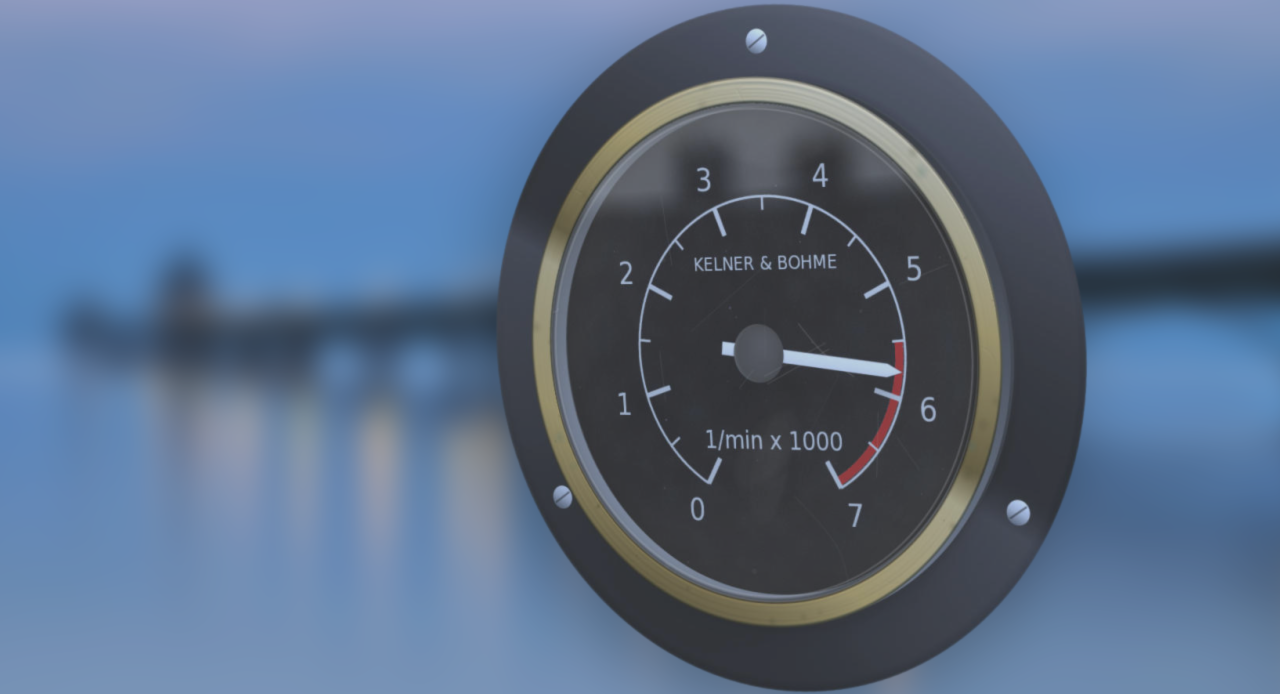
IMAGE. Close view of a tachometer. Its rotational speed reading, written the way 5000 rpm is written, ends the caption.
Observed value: 5750 rpm
